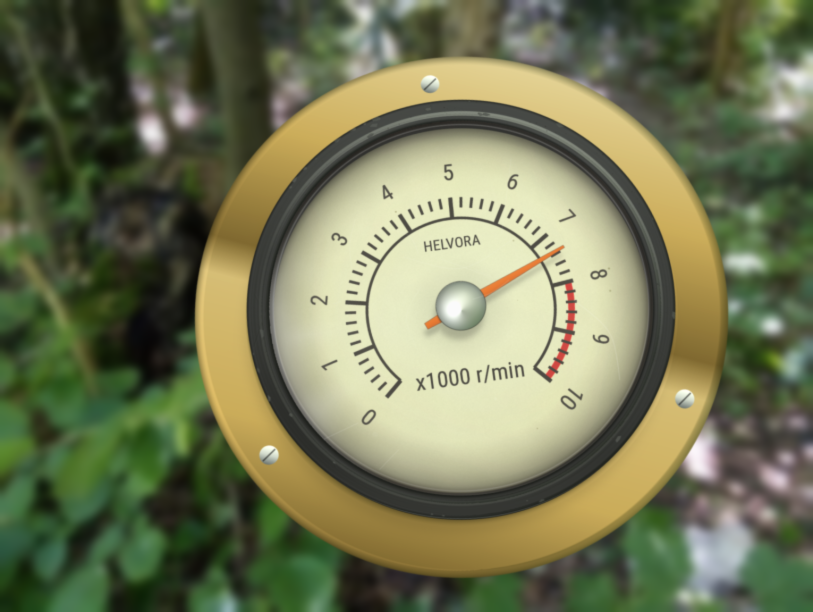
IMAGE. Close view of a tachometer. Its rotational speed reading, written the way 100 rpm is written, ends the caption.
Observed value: 7400 rpm
